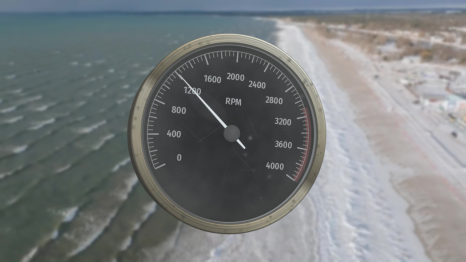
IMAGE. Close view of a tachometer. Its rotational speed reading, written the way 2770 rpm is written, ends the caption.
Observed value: 1200 rpm
